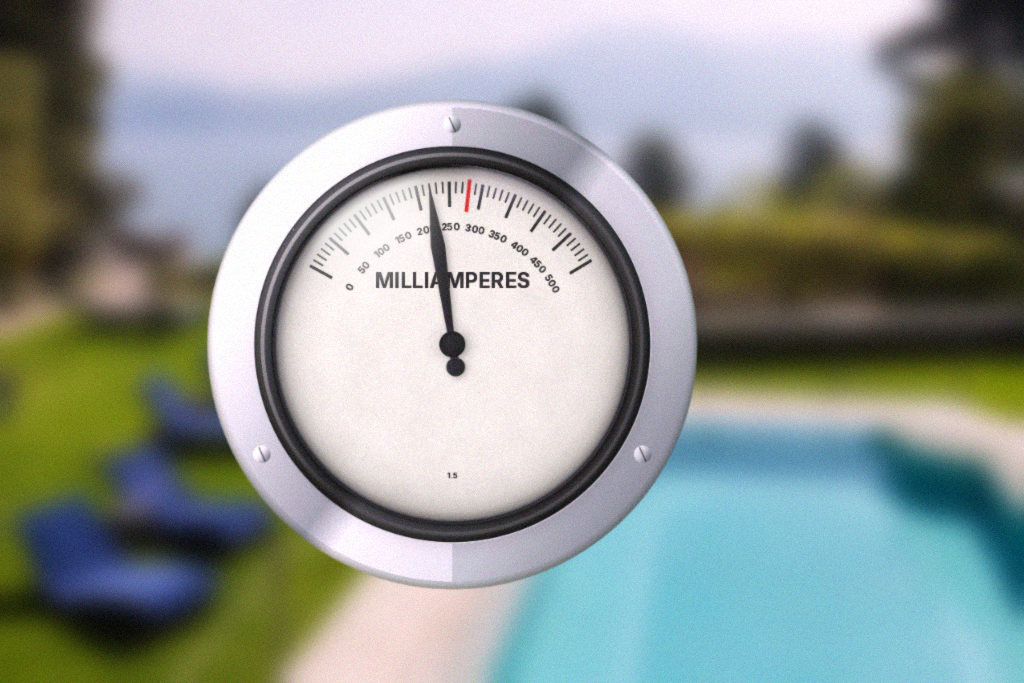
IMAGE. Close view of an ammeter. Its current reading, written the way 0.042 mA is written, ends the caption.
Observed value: 220 mA
